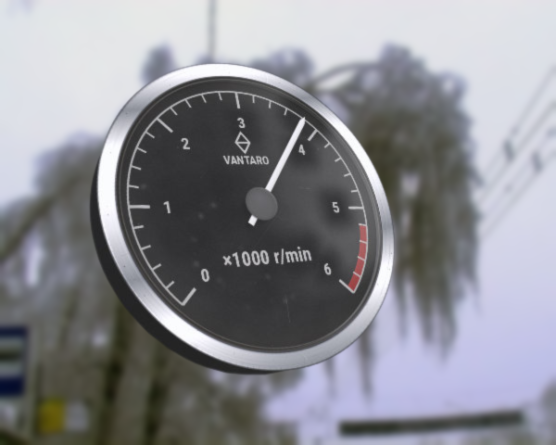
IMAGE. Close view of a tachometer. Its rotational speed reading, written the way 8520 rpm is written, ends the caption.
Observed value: 3800 rpm
